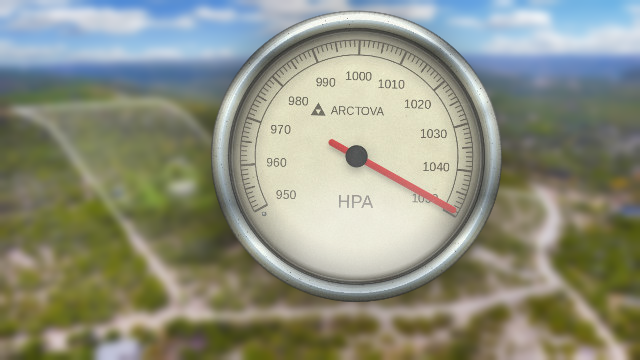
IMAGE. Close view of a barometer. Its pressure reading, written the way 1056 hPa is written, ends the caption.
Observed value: 1049 hPa
